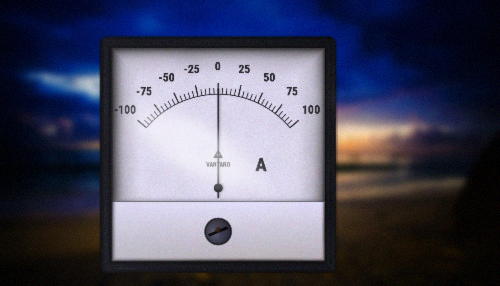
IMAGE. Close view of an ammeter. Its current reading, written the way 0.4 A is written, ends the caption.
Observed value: 0 A
